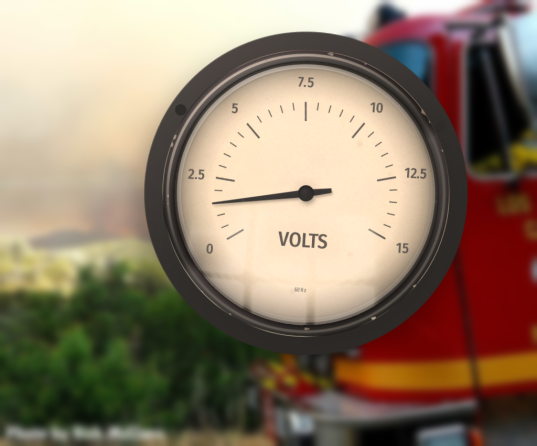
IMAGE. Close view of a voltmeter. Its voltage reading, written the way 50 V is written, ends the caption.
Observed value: 1.5 V
